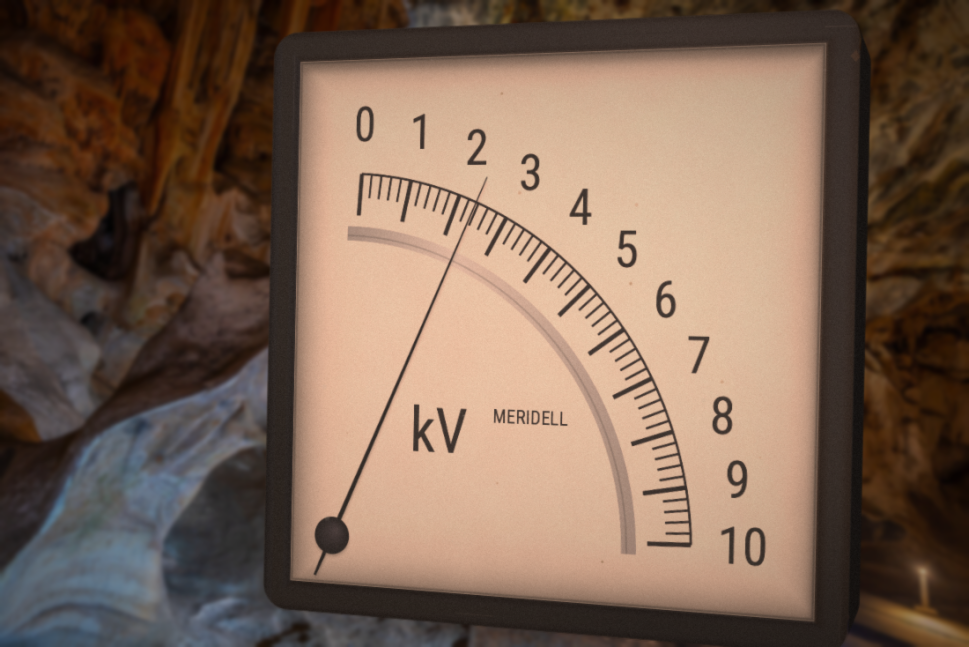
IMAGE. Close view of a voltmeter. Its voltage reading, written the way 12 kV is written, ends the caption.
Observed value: 2.4 kV
